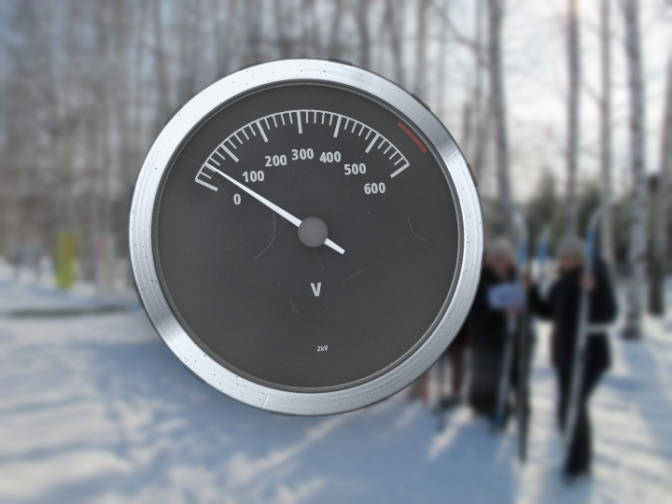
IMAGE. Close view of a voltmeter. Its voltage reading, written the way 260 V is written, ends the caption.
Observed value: 40 V
